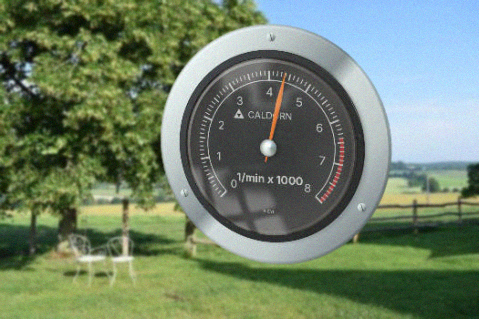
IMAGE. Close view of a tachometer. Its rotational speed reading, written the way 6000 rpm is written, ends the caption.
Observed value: 4400 rpm
